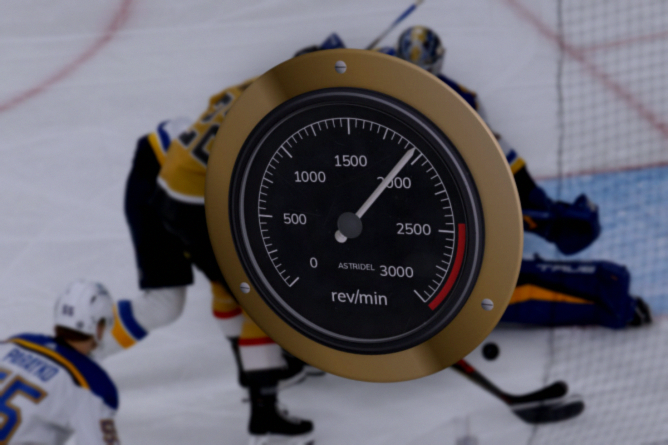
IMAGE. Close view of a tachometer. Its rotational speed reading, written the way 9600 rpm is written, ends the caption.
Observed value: 1950 rpm
